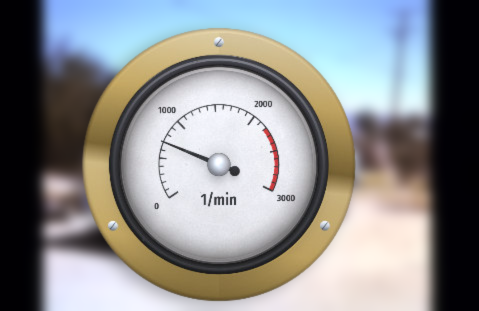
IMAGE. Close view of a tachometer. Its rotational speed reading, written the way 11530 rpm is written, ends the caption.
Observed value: 700 rpm
